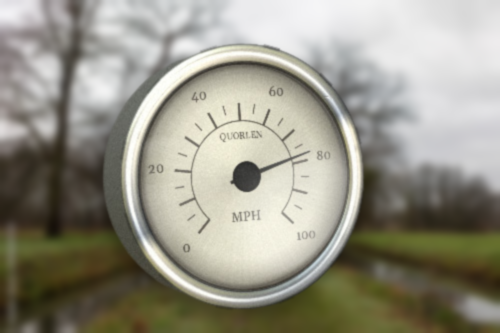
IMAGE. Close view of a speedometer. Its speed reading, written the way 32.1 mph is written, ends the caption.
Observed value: 77.5 mph
